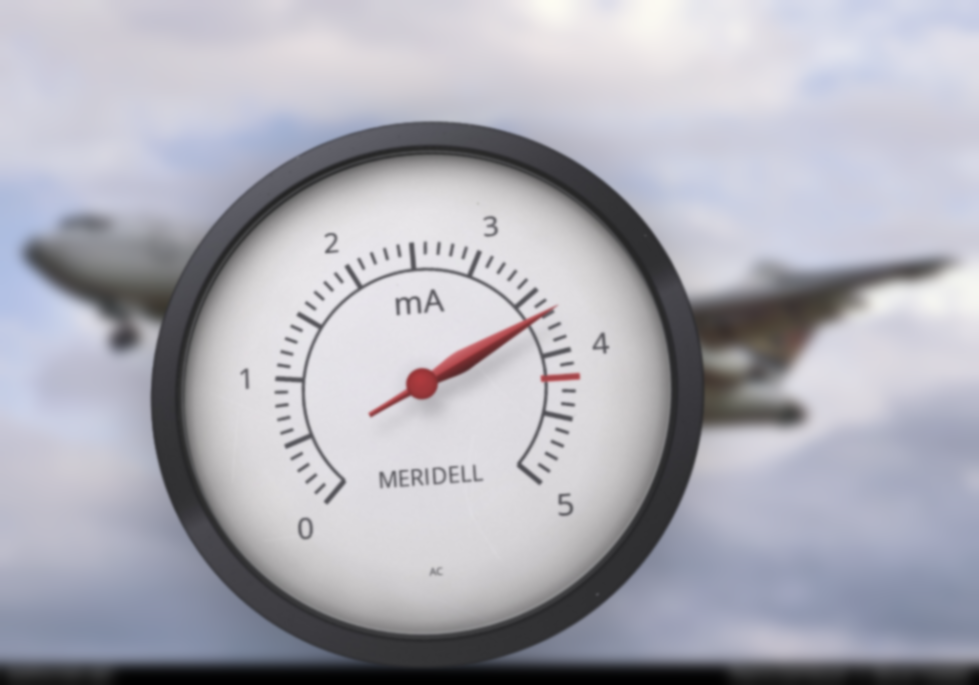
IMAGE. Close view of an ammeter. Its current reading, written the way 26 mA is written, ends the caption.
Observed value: 3.7 mA
